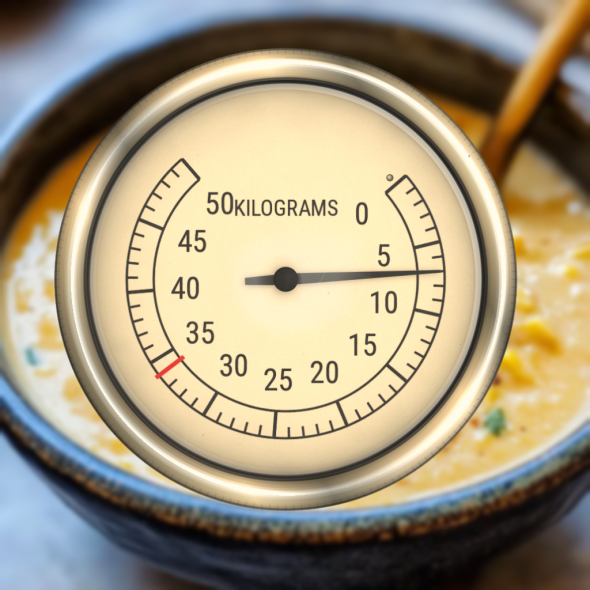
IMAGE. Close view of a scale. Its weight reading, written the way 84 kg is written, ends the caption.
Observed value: 7 kg
